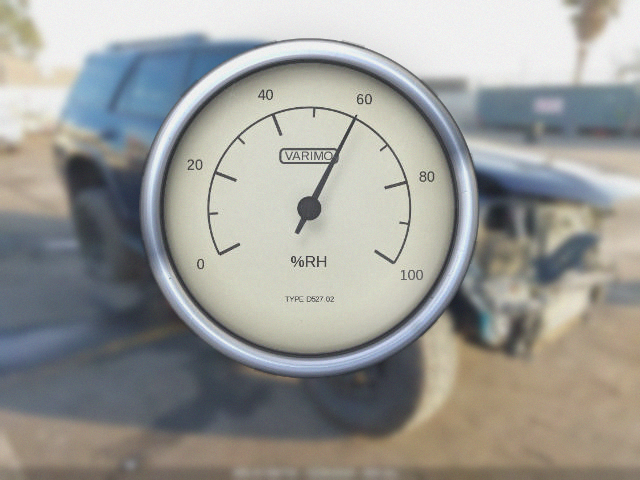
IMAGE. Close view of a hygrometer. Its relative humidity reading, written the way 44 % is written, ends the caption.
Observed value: 60 %
